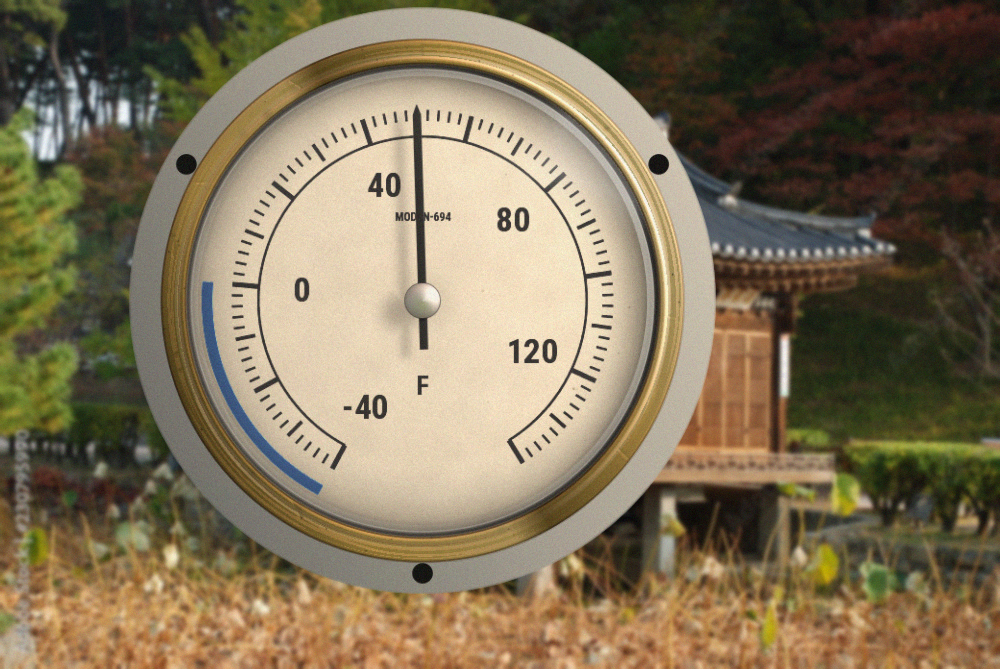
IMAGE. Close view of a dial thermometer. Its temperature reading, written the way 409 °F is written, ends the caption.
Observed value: 50 °F
